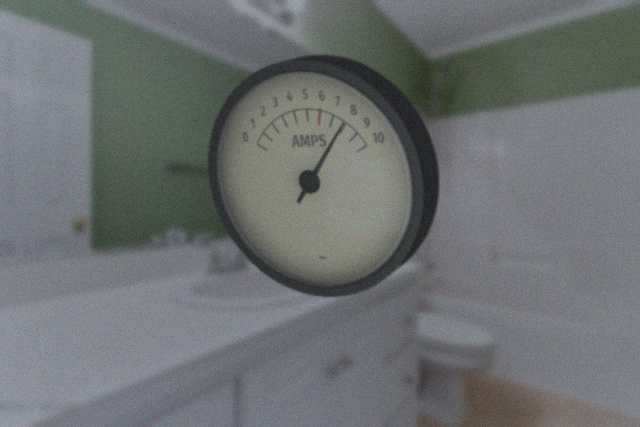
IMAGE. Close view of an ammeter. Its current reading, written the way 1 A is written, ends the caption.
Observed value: 8 A
